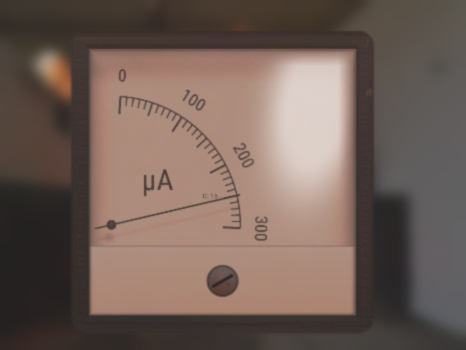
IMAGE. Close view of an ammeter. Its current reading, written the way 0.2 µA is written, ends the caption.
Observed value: 250 µA
